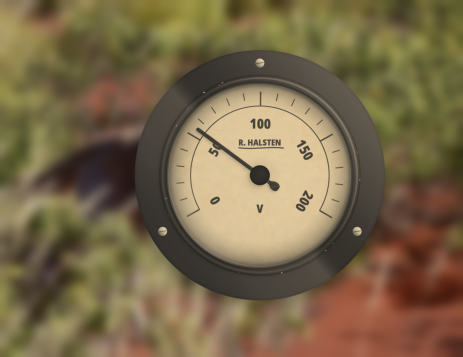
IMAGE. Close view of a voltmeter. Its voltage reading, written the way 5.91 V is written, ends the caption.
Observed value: 55 V
